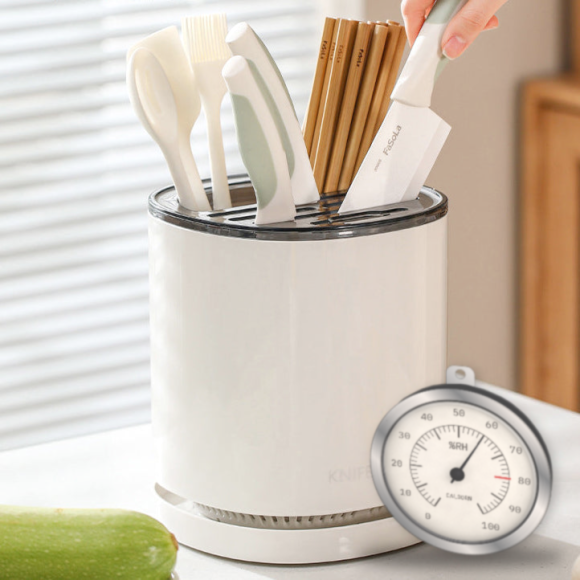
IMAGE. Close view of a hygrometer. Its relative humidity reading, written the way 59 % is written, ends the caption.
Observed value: 60 %
